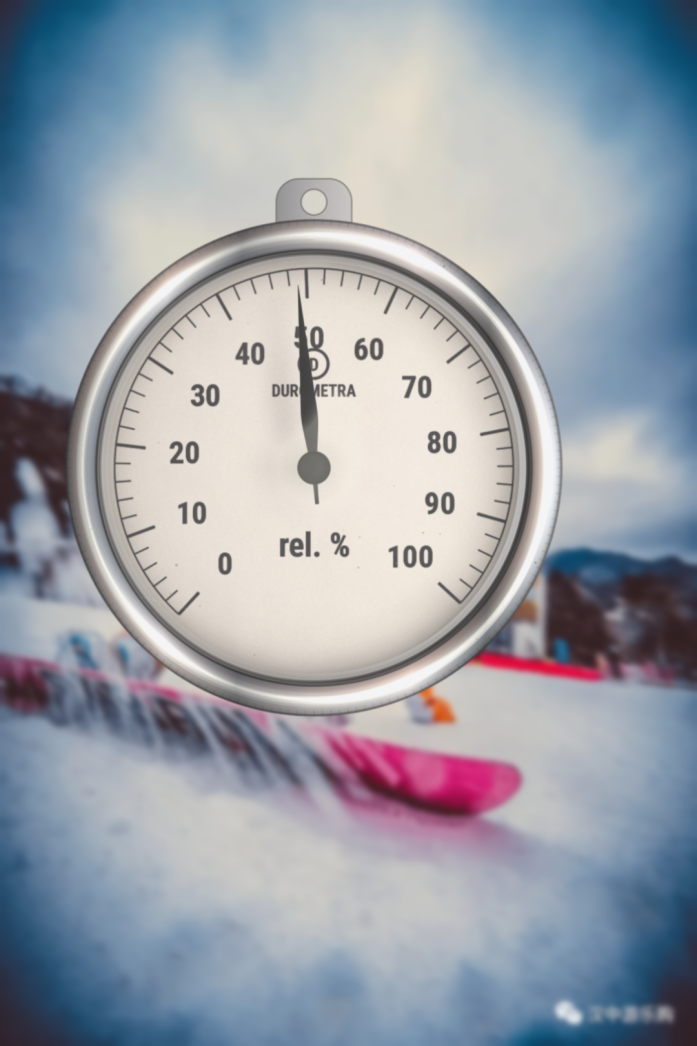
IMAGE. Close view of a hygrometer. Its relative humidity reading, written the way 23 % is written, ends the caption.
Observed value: 49 %
